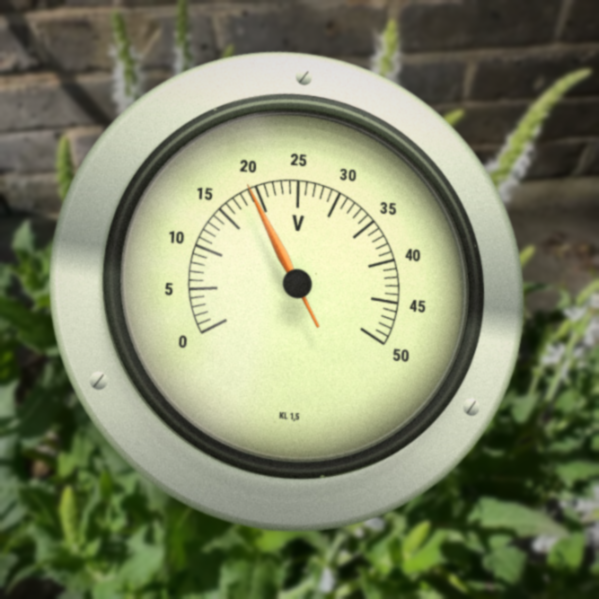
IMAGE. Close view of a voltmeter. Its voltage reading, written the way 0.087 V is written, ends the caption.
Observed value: 19 V
